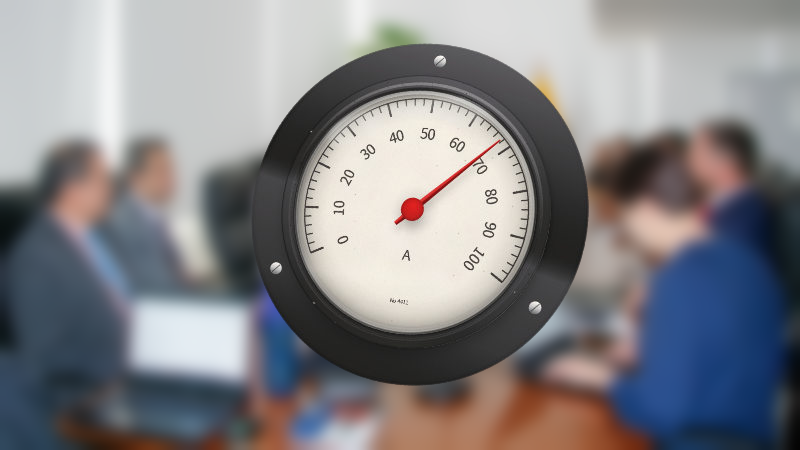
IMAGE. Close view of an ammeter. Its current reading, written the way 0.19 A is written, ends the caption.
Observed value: 68 A
